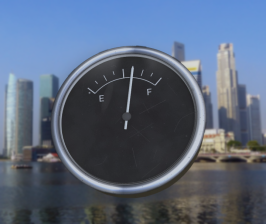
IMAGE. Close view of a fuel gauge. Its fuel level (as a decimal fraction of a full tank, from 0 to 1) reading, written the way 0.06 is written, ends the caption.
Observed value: 0.625
